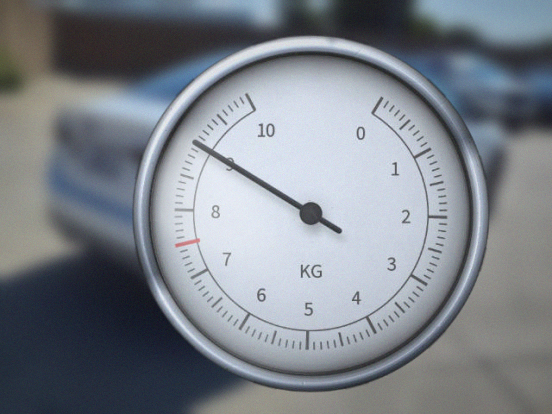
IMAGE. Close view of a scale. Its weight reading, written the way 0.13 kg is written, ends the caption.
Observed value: 9 kg
